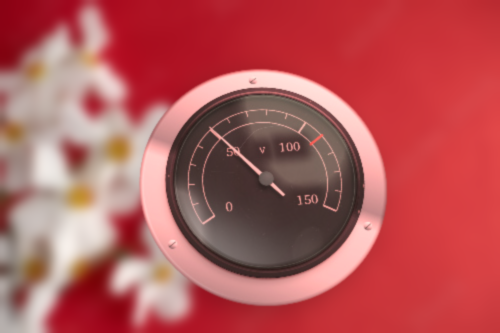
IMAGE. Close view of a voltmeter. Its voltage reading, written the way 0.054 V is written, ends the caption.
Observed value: 50 V
